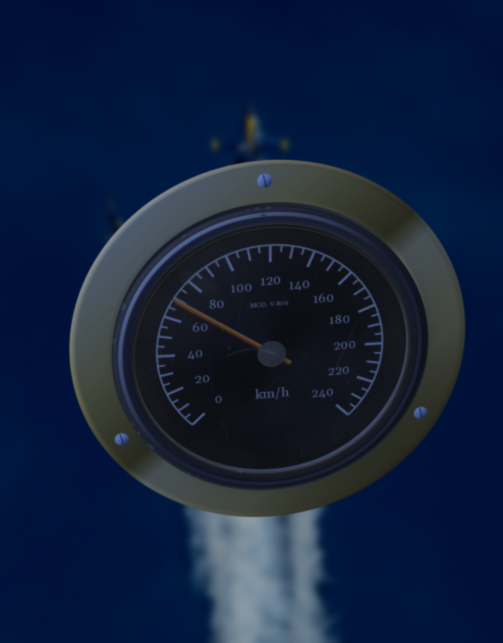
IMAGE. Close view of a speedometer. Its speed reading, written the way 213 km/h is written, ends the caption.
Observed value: 70 km/h
